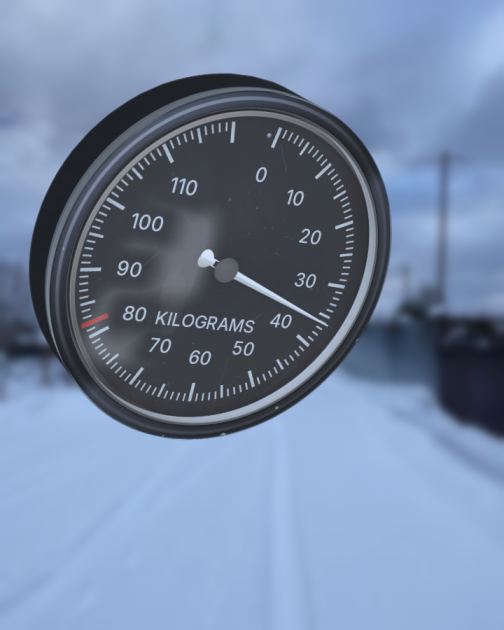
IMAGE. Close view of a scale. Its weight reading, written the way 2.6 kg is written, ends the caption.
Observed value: 36 kg
